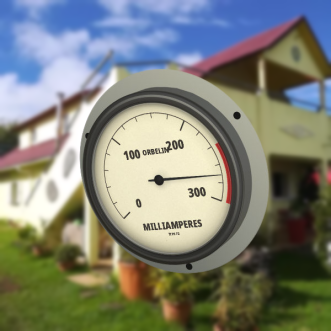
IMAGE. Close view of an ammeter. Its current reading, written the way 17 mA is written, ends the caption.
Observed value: 270 mA
